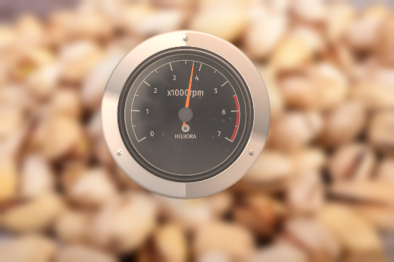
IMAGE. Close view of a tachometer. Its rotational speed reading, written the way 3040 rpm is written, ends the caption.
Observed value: 3750 rpm
